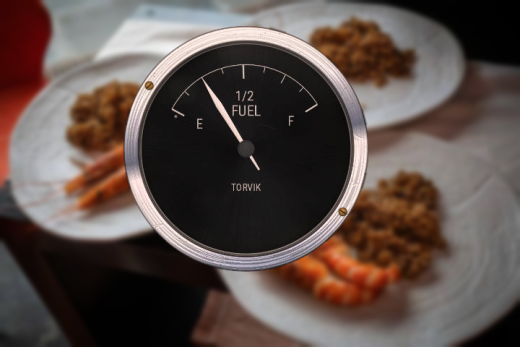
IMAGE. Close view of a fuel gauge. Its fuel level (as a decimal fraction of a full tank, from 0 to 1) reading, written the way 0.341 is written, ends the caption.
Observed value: 0.25
